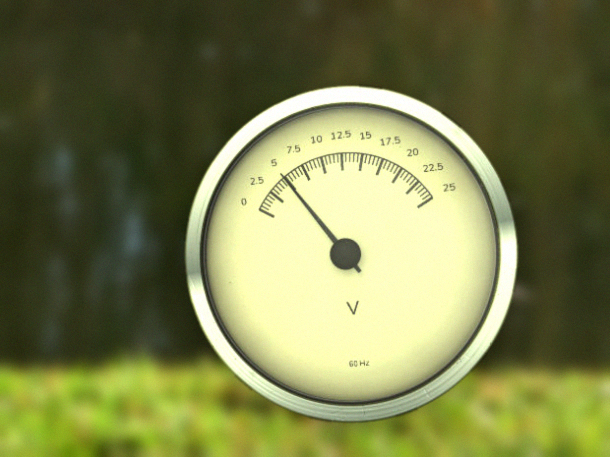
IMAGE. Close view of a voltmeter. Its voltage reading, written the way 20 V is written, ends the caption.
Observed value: 5 V
